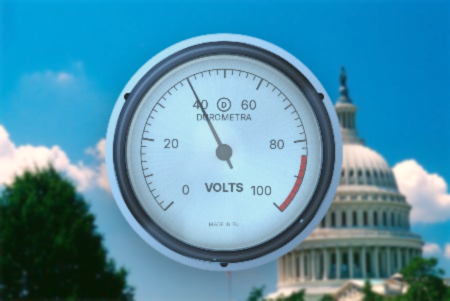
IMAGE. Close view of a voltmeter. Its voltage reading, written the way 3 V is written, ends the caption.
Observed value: 40 V
